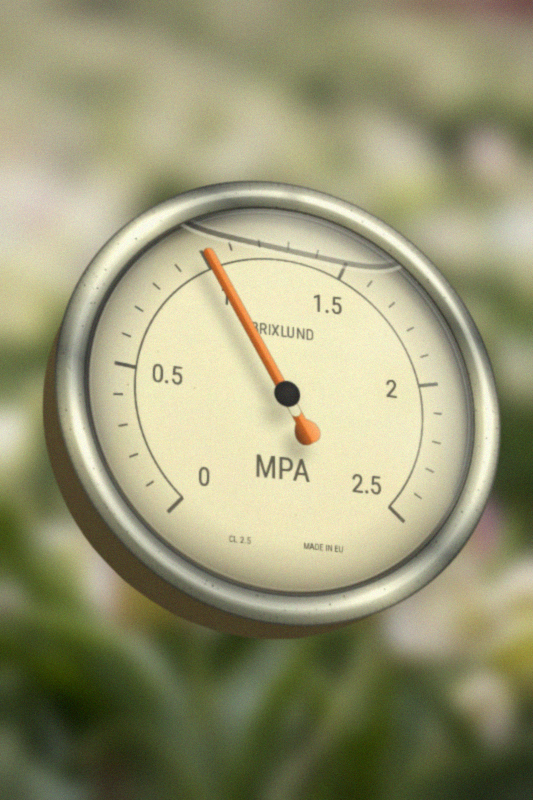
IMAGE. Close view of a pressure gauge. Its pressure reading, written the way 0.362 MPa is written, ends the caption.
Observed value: 1 MPa
